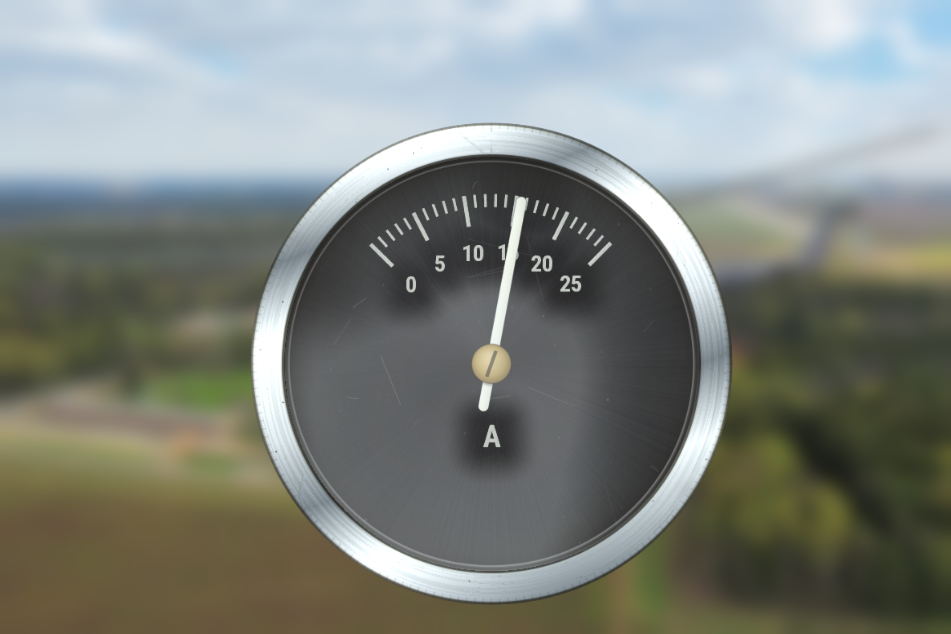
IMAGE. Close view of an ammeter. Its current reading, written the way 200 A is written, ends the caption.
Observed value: 15.5 A
